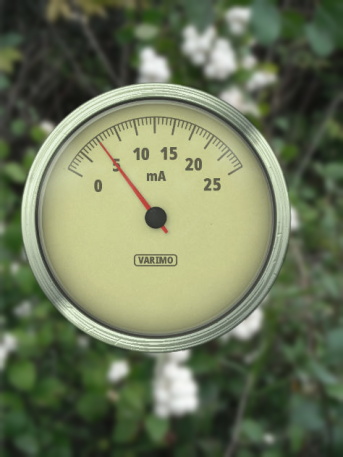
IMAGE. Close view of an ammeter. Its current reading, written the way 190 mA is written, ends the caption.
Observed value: 5 mA
